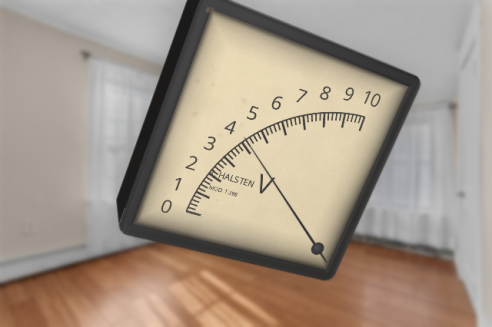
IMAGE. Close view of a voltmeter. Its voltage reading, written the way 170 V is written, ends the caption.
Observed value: 4.2 V
